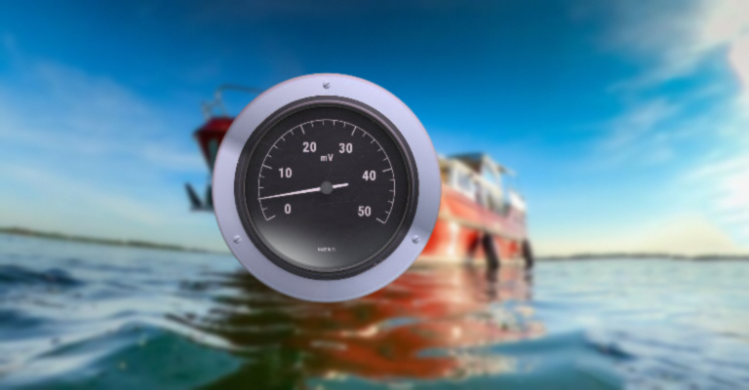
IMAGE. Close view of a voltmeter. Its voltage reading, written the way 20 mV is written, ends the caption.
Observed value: 4 mV
